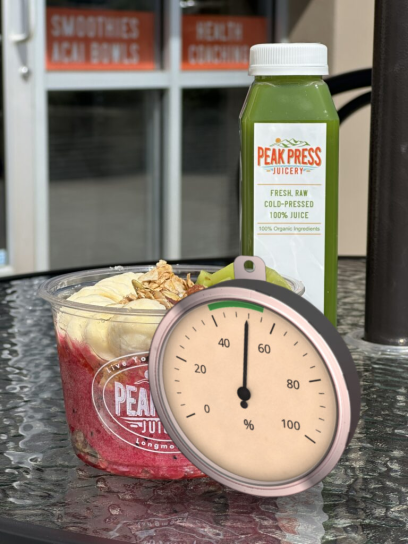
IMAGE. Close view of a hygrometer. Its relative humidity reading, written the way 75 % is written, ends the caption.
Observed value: 52 %
